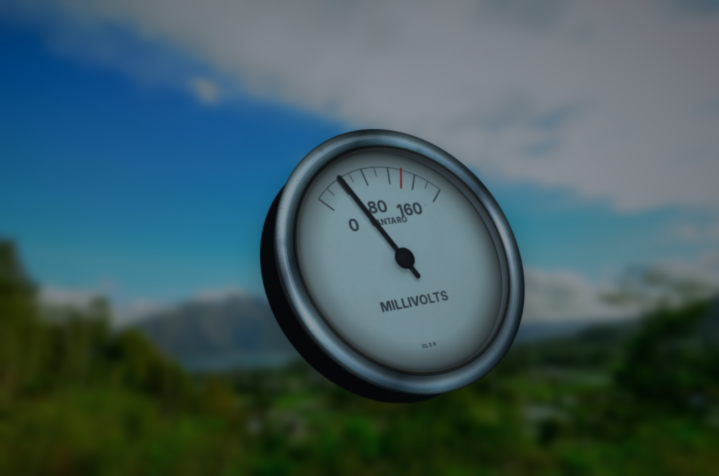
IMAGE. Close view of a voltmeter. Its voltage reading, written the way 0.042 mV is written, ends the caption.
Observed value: 40 mV
